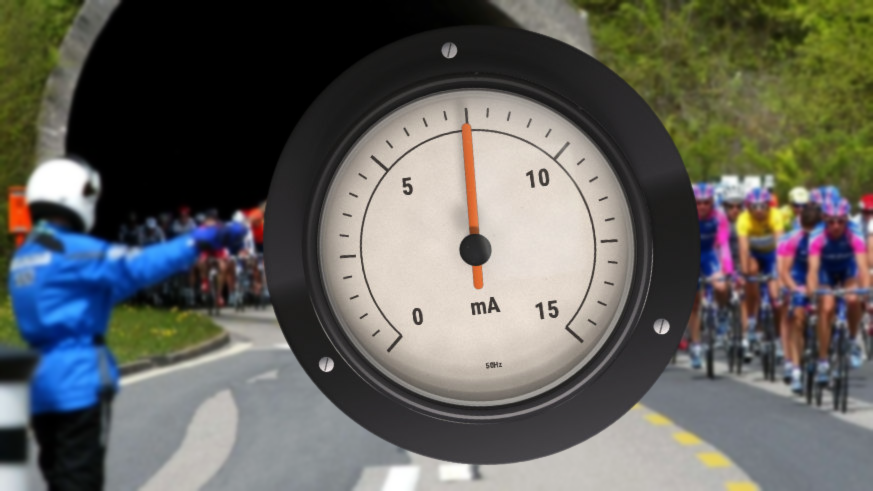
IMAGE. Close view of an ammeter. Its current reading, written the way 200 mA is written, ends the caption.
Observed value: 7.5 mA
